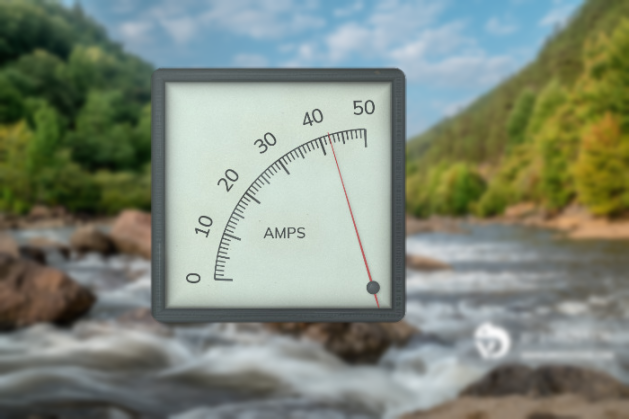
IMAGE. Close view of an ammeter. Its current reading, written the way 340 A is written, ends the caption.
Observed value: 42 A
